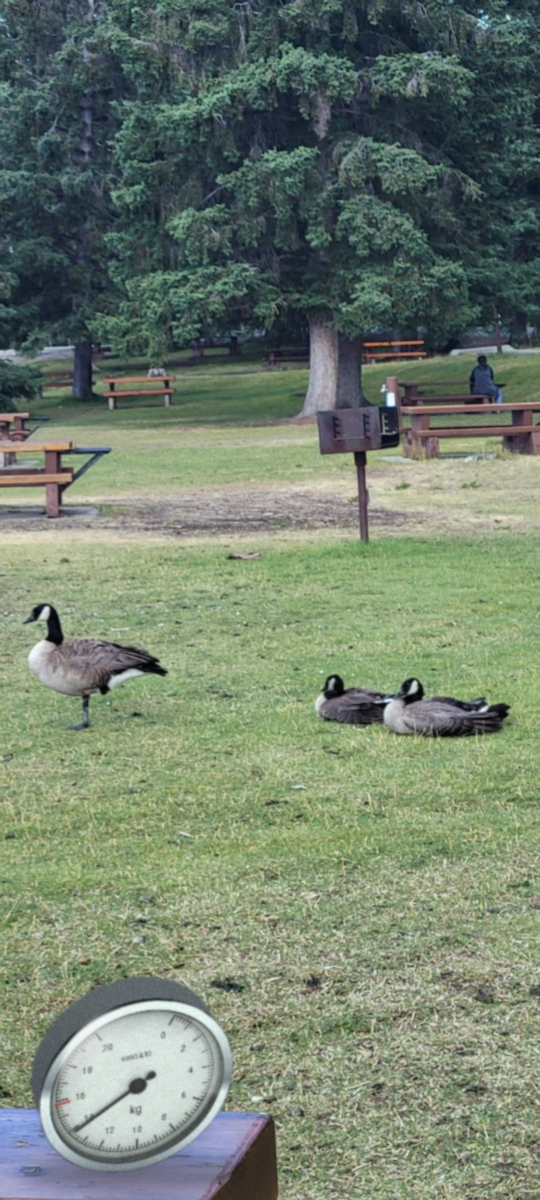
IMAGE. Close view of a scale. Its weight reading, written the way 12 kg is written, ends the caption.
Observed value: 14 kg
